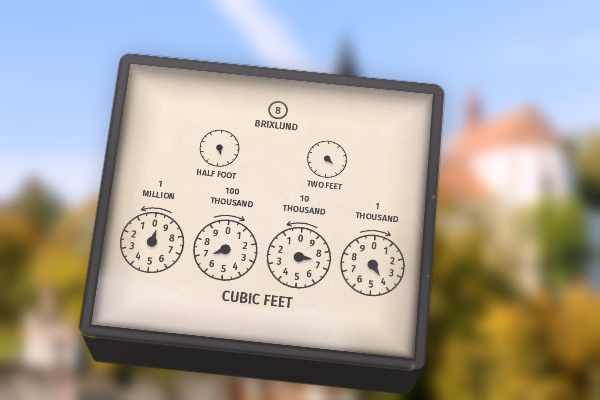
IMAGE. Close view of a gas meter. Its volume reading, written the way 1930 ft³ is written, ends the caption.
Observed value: 967400 ft³
